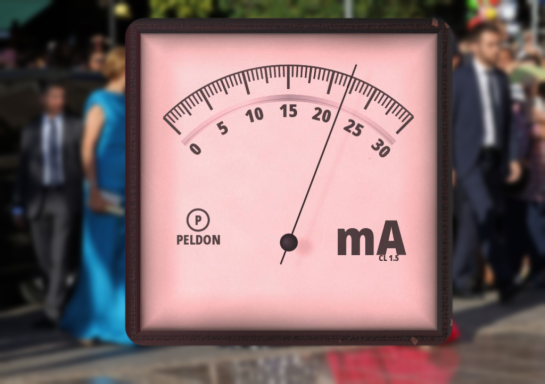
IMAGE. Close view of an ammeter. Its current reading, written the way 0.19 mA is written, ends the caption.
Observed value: 22 mA
